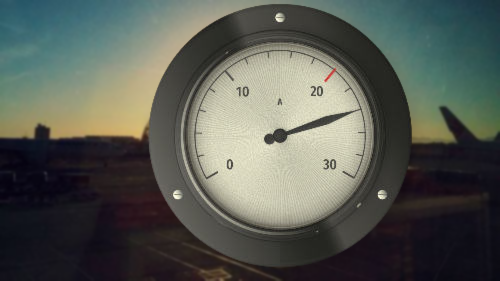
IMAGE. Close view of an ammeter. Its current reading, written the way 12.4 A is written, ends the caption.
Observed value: 24 A
